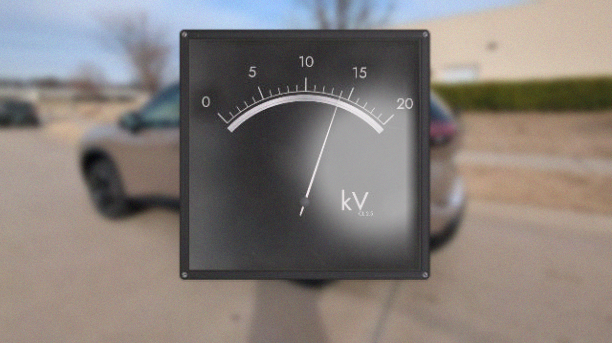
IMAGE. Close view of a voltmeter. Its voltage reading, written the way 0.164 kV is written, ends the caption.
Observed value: 14 kV
